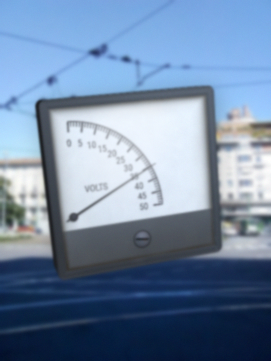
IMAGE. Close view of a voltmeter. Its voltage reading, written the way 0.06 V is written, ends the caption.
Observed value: 35 V
